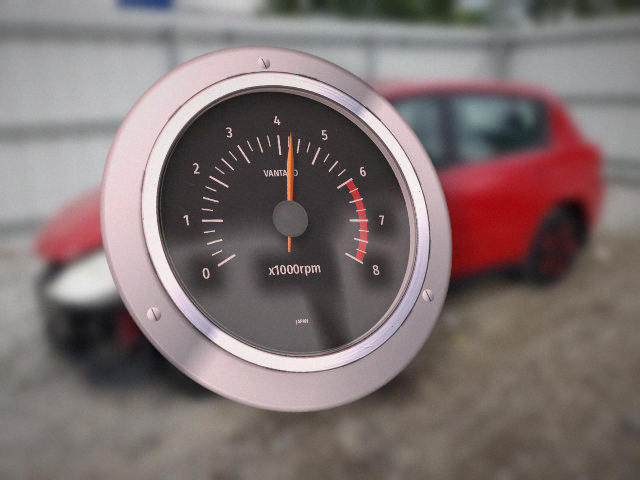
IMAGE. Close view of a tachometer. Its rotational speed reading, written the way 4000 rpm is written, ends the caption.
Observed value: 4250 rpm
